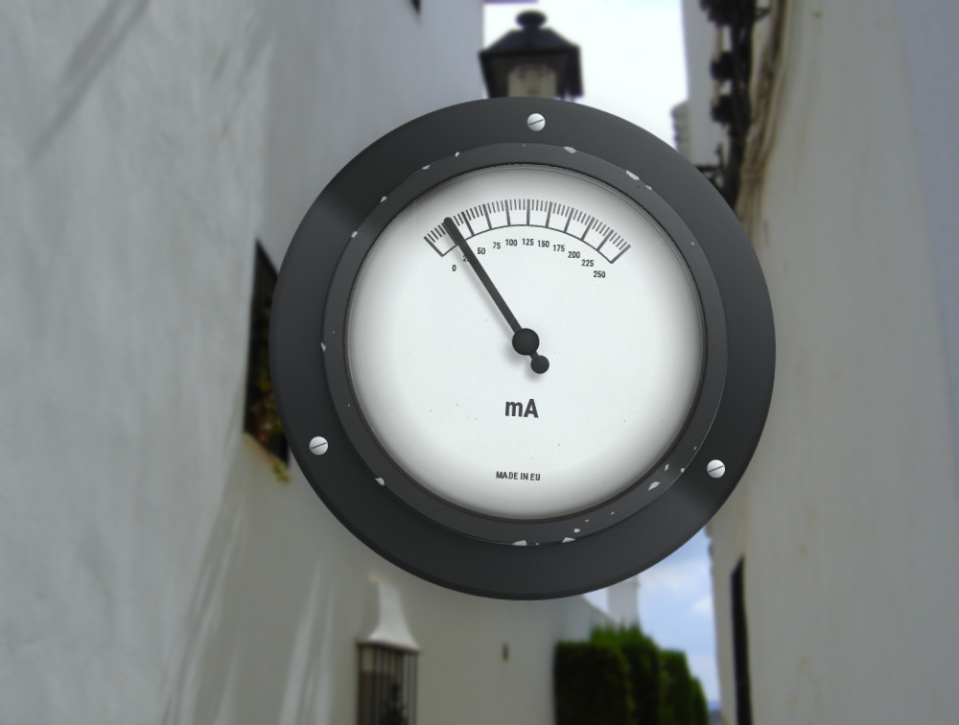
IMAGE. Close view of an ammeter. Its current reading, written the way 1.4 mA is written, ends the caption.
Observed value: 30 mA
